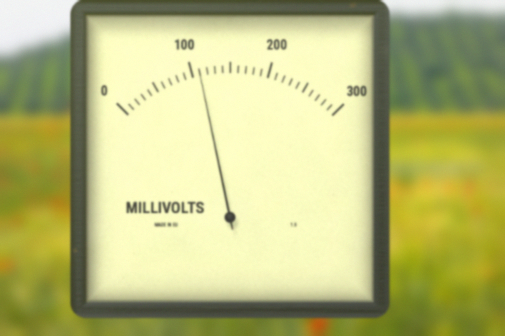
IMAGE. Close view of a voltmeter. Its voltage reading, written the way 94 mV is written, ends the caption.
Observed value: 110 mV
